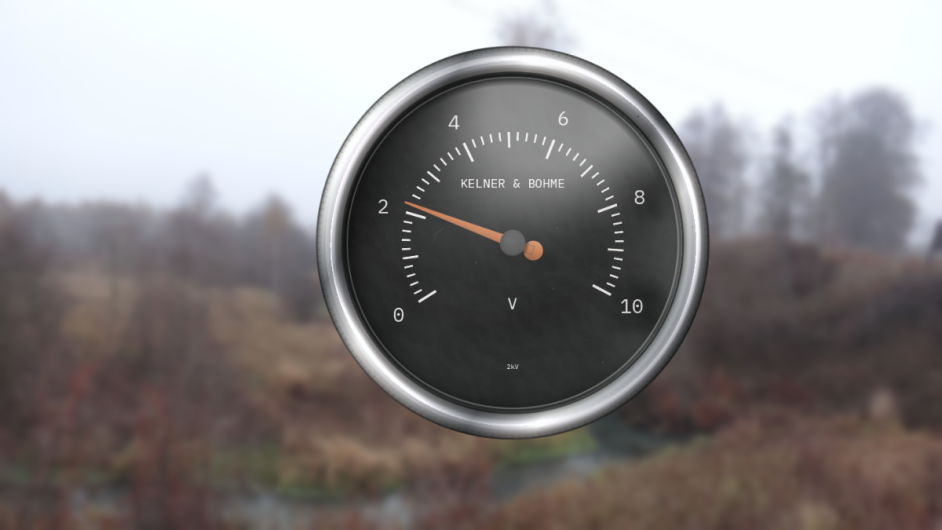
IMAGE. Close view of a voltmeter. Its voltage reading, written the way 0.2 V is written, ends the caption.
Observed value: 2.2 V
